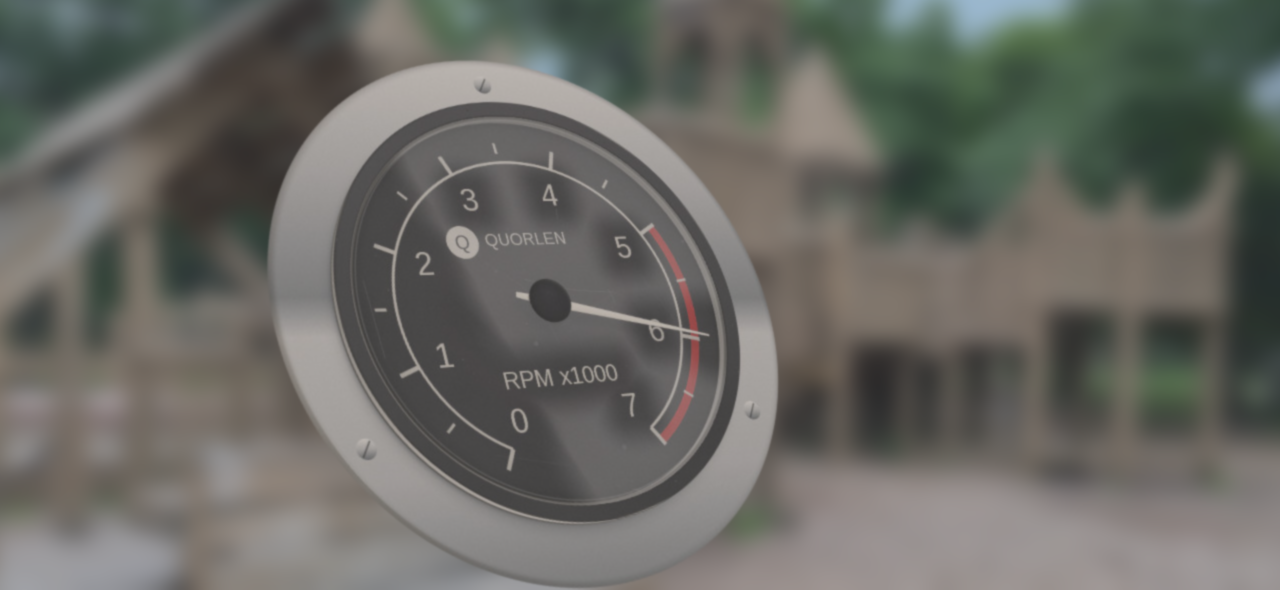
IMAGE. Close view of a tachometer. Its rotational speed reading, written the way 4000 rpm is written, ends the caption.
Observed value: 6000 rpm
